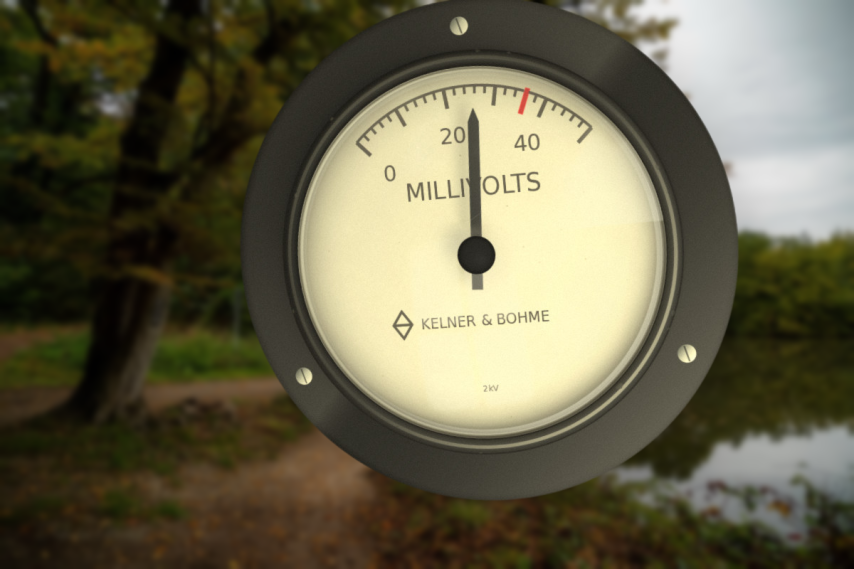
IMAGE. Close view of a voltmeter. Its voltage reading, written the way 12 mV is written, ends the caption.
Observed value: 26 mV
